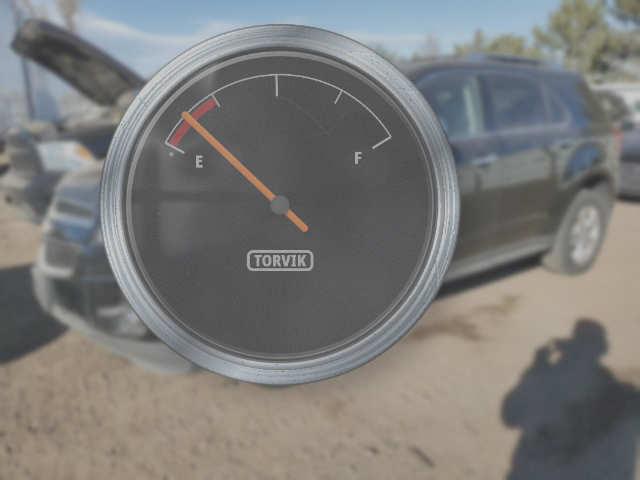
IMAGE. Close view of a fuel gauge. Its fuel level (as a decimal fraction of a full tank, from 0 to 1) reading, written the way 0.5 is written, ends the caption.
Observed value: 0.125
